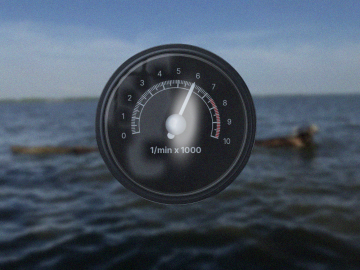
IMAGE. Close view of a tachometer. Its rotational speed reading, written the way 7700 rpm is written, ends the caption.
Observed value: 6000 rpm
